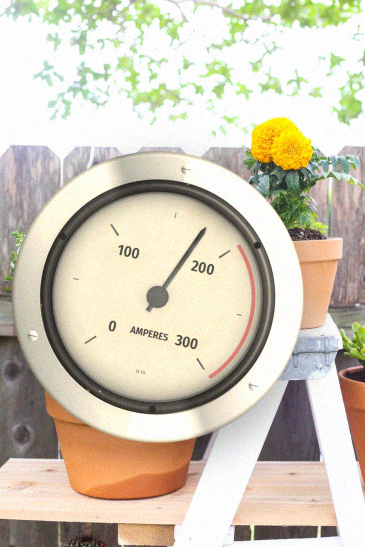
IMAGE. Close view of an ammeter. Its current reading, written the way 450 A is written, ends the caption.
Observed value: 175 A
